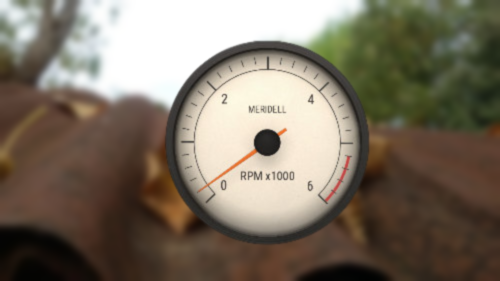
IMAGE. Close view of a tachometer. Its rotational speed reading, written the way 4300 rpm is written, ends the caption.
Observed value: 200 rpm
